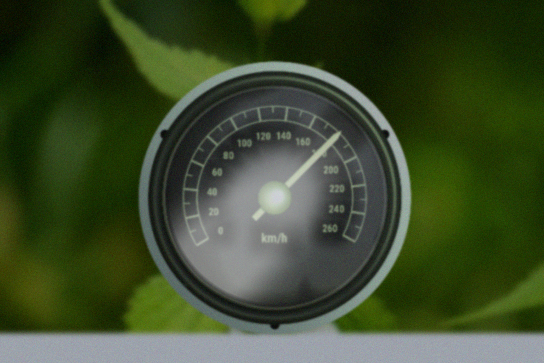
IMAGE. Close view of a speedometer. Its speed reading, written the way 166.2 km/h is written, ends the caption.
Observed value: 180 km/h
